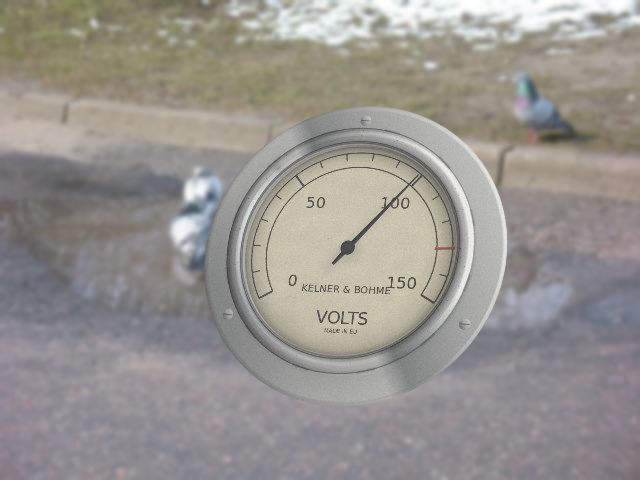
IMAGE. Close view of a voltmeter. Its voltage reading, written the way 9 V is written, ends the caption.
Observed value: 100 V
